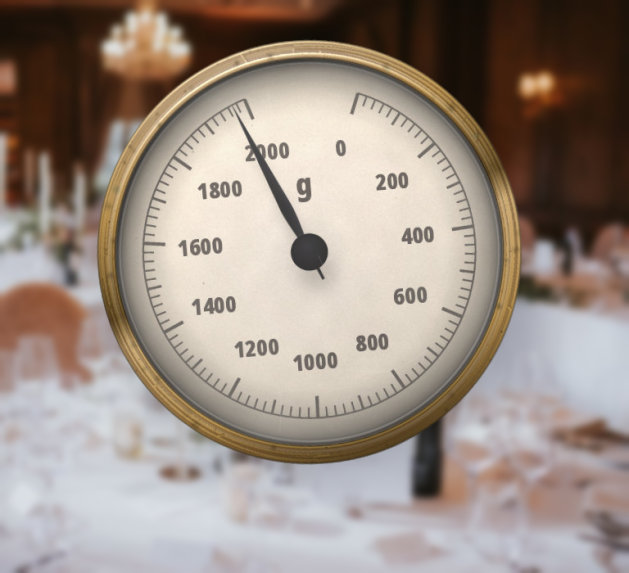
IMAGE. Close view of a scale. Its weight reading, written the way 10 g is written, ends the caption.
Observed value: 1970 g
